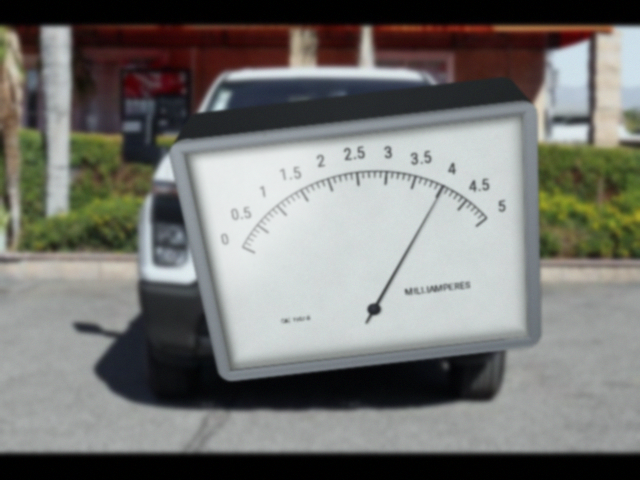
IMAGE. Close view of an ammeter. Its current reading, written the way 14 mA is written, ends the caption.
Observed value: 4 mA
